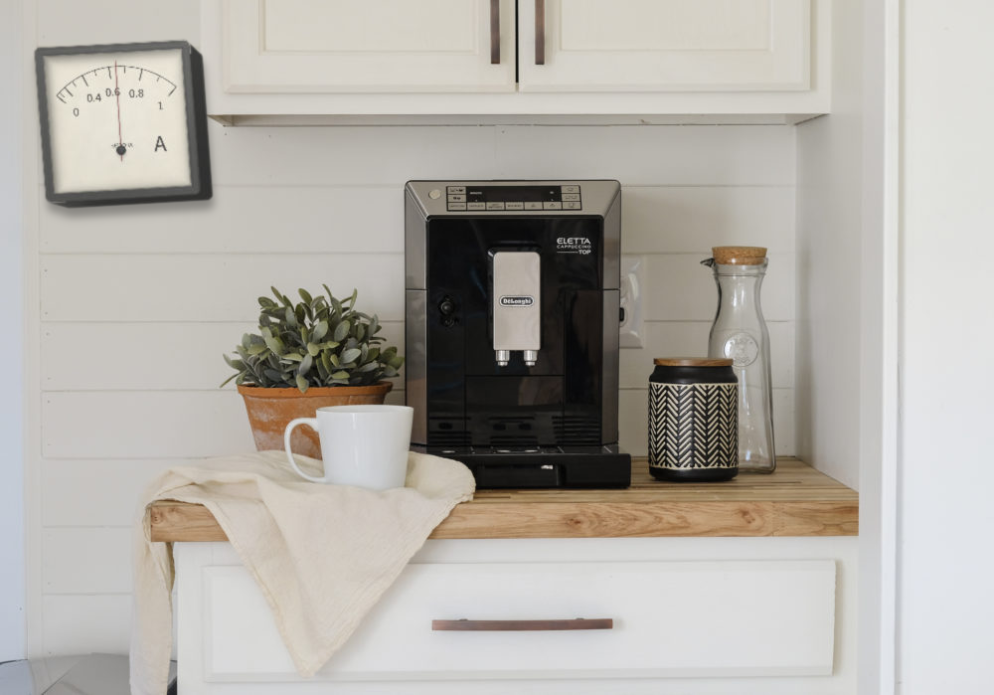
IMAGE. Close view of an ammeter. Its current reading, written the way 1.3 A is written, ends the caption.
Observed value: 0.65 A
